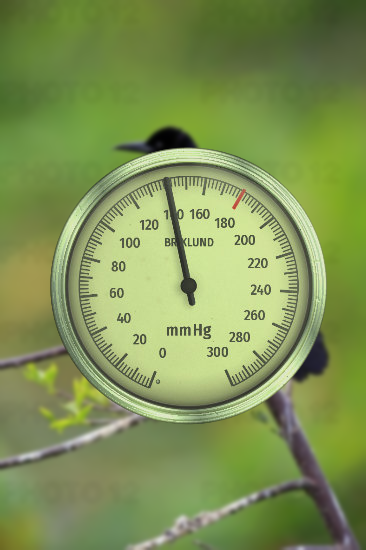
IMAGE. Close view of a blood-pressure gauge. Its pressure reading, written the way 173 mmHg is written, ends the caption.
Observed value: 140 mmHg
